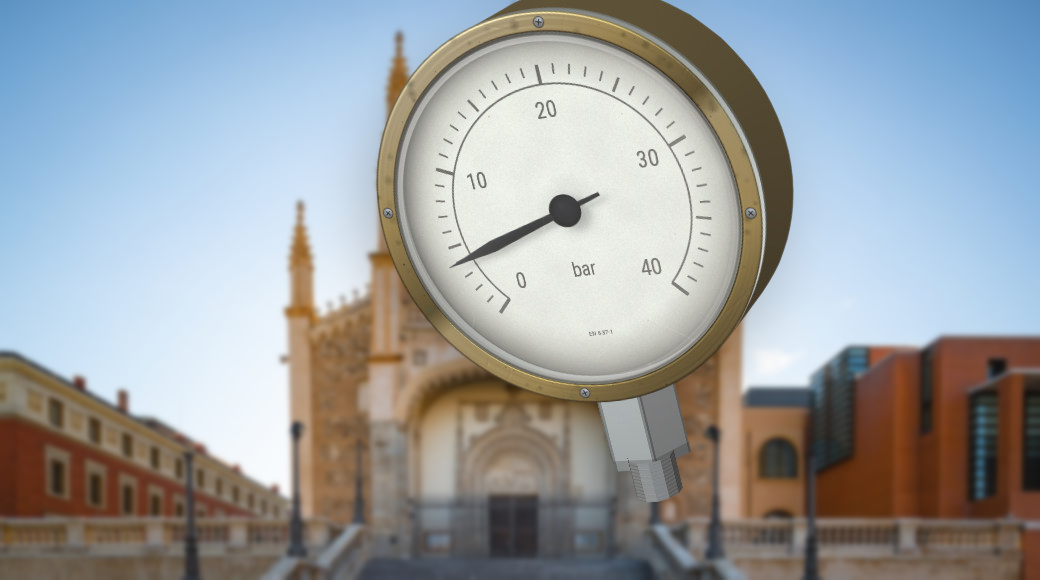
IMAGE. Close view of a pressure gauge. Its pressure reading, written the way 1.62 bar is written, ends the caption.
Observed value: 4 bar
